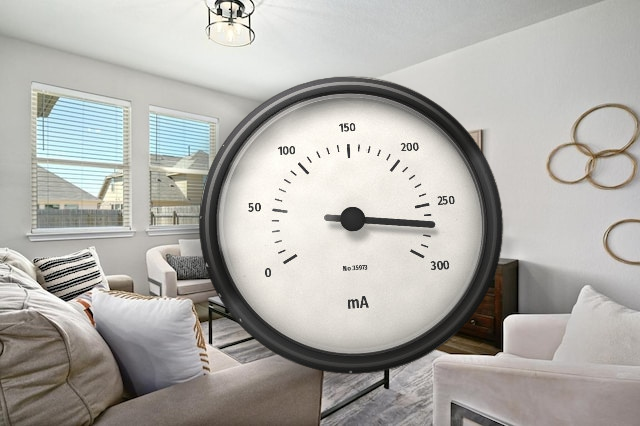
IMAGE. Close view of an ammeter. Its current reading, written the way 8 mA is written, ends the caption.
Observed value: 270 mA
